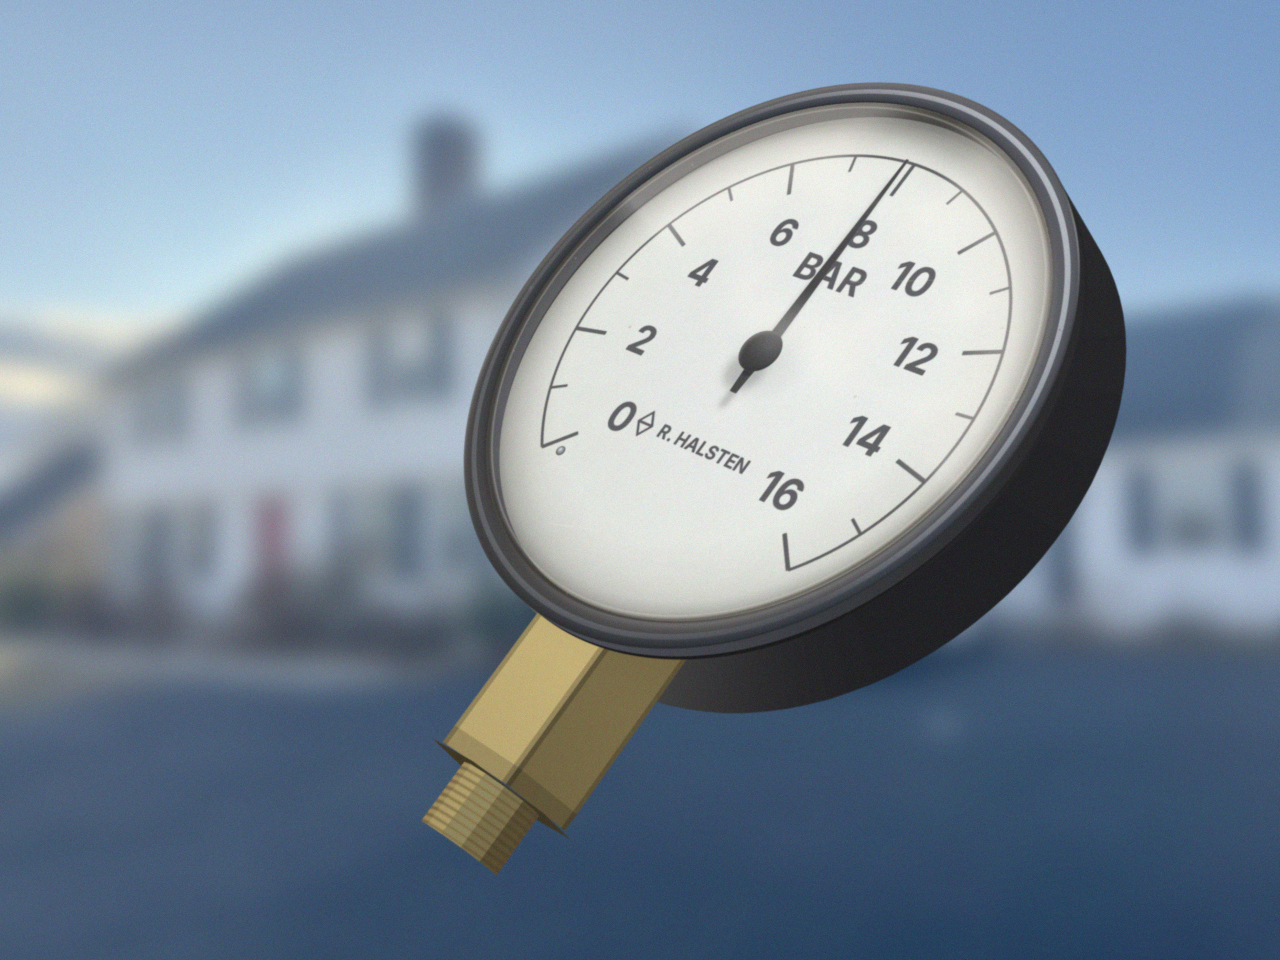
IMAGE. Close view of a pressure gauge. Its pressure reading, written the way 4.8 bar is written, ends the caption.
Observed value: 8 bar
